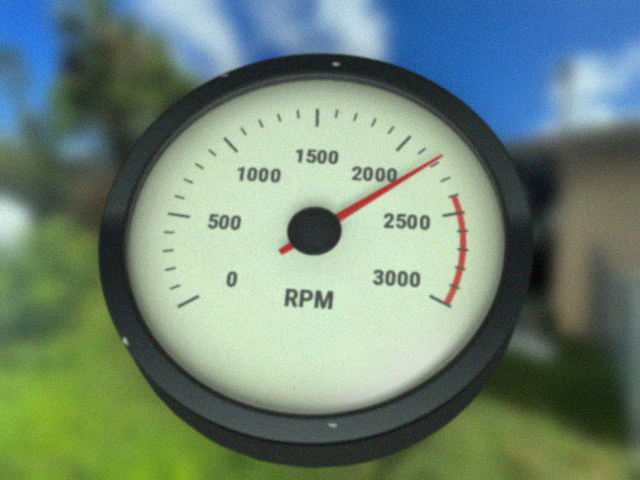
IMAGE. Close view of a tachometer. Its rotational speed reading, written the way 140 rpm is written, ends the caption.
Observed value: 2200 rpm
